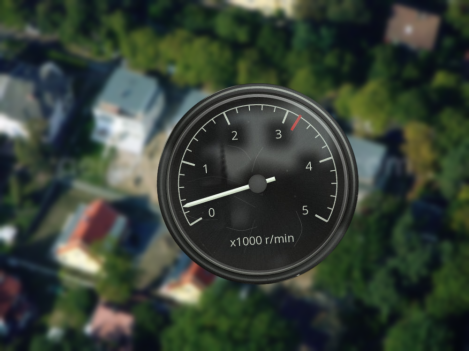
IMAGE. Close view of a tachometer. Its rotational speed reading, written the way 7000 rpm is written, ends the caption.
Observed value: 300 rpm
